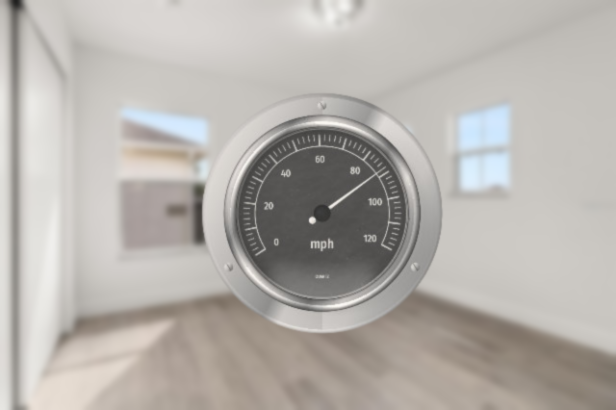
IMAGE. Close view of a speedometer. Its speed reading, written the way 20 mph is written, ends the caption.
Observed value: 88 mph
